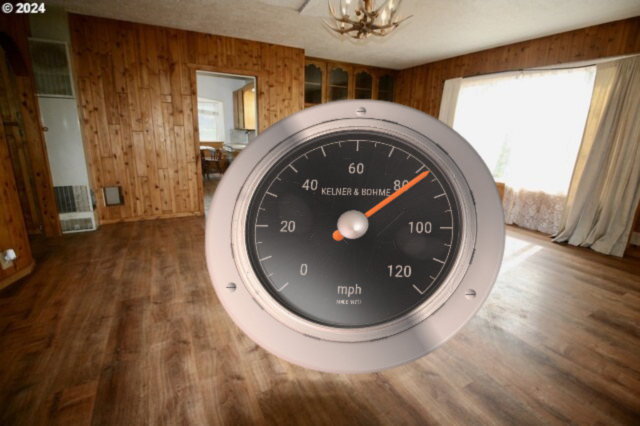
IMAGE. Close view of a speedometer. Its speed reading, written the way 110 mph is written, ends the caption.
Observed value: 82.5 mph
